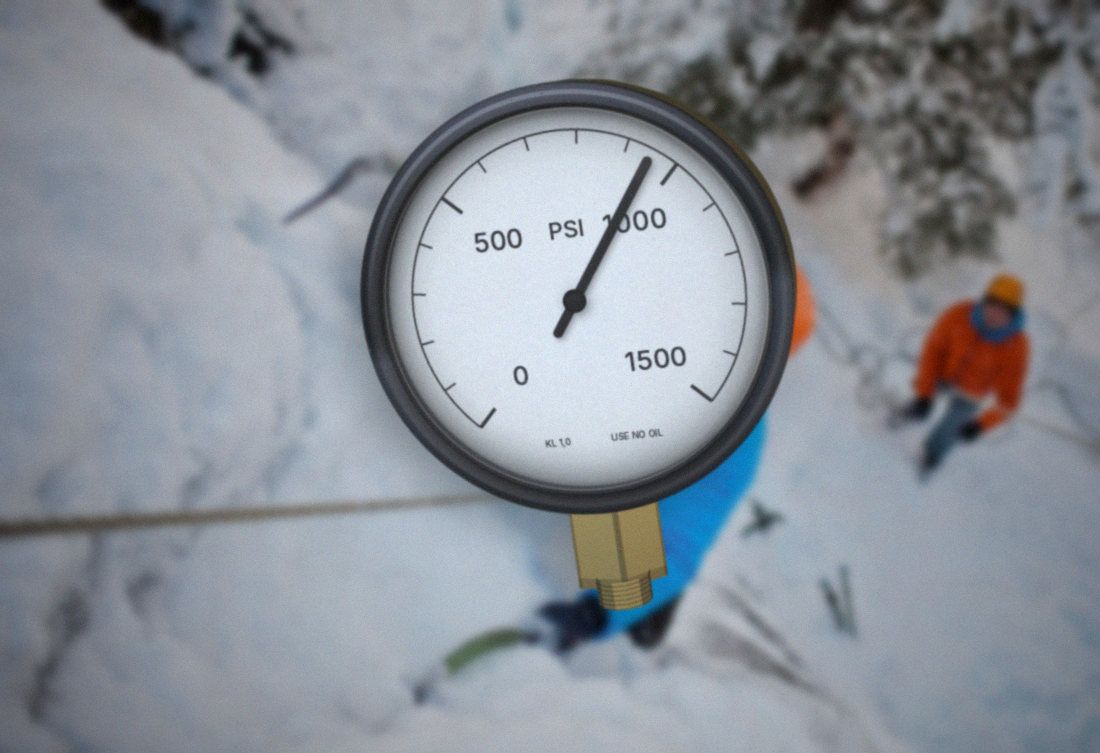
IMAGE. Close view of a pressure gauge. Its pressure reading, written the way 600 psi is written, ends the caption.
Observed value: 950 psi
